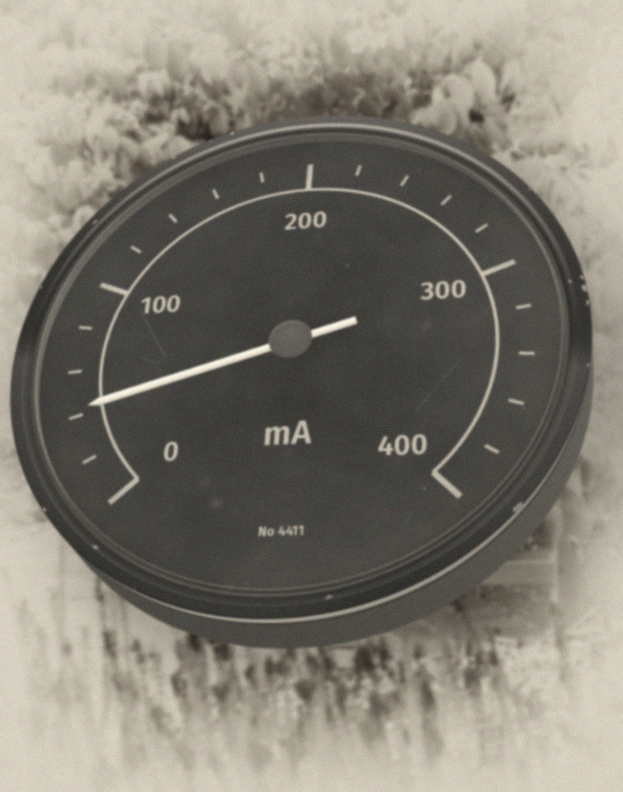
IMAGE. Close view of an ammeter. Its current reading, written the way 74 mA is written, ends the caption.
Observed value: 40 mA
